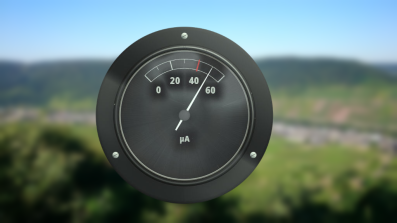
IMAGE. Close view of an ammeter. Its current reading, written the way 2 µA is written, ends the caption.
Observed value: 50 µA
